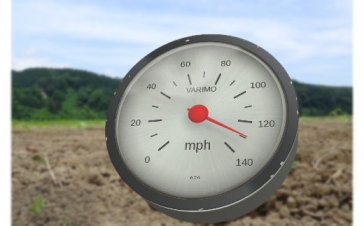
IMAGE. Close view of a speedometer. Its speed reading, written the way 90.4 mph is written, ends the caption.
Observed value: 130 mph
